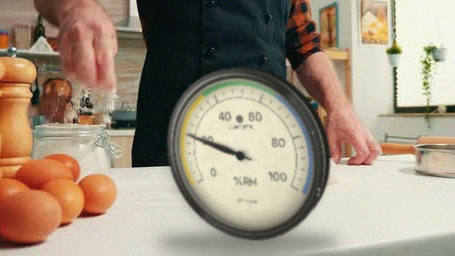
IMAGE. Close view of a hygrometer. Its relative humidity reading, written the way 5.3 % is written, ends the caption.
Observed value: 20 %
